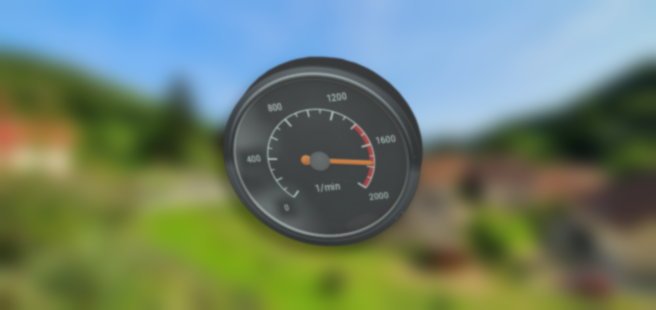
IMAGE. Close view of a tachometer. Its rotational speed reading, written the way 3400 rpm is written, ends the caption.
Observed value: 1750 rpm
